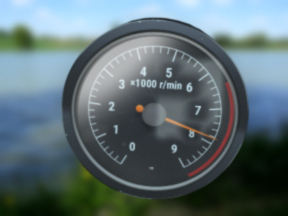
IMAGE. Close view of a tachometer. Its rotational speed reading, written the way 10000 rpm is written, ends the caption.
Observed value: 7800 rpm
